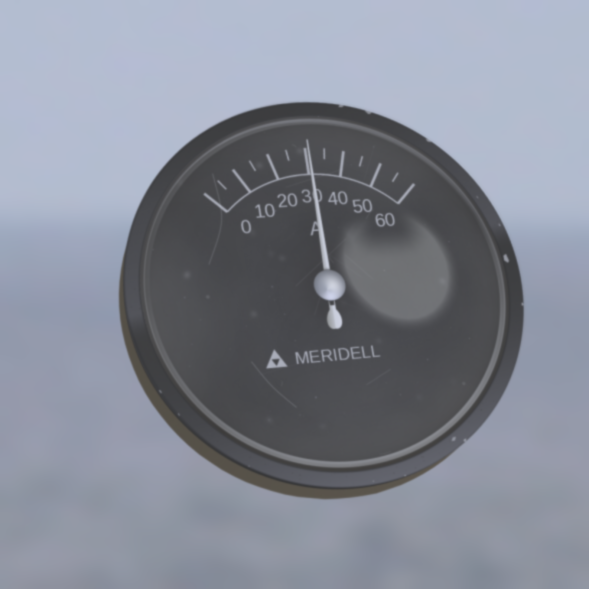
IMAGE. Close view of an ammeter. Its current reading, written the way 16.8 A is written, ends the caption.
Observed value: 30 A
